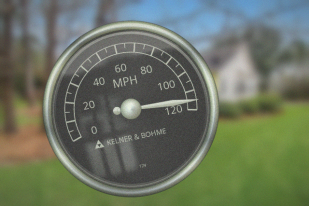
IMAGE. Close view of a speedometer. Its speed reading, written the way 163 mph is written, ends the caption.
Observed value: 115 mph
